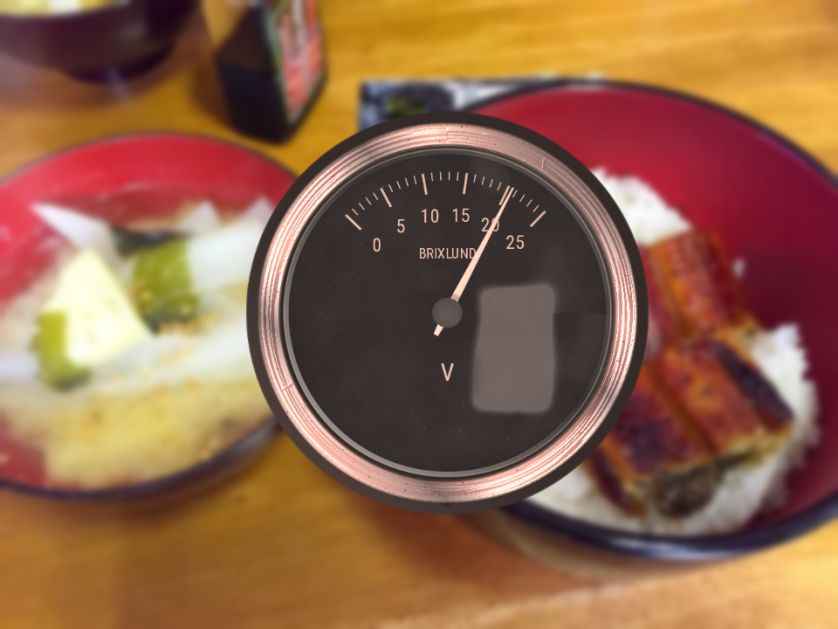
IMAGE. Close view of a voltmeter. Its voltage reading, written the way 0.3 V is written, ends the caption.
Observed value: 20.5 V
